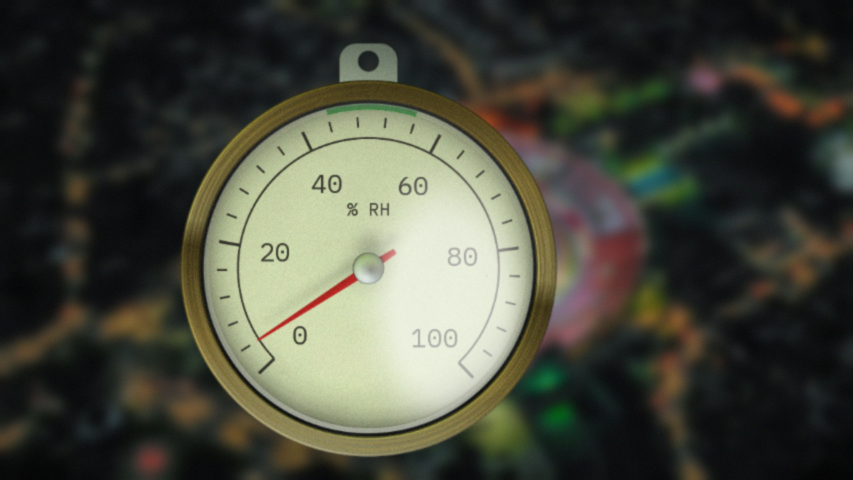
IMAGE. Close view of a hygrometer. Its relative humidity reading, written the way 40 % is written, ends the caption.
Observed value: 4 %
